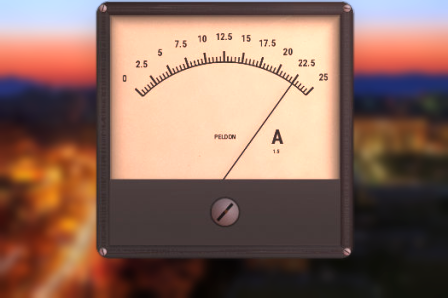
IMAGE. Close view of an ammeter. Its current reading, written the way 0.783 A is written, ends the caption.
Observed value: 22.5 A
